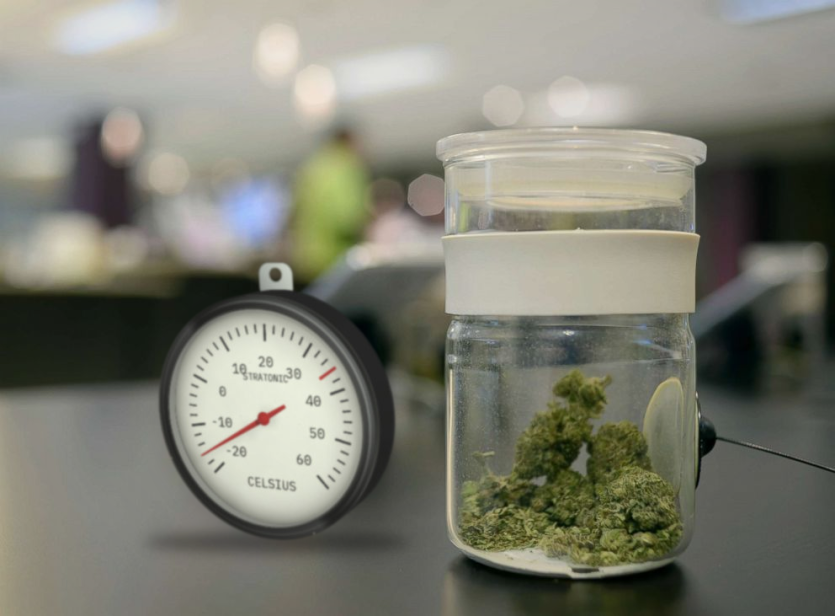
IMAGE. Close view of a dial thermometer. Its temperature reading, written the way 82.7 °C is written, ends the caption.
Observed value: -16 °C
